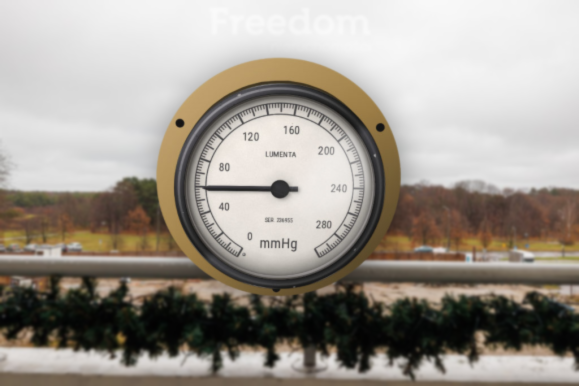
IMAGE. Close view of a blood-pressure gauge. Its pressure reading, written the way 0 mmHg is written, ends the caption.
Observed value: 60 mmHg
